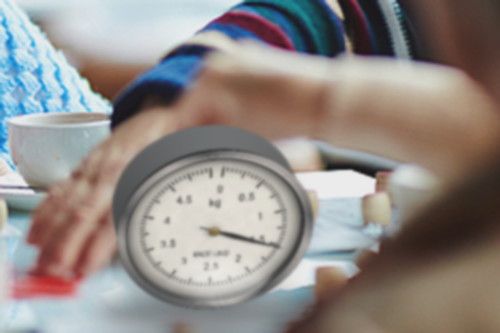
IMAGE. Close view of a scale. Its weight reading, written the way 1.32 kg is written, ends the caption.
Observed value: 1.5 kg
